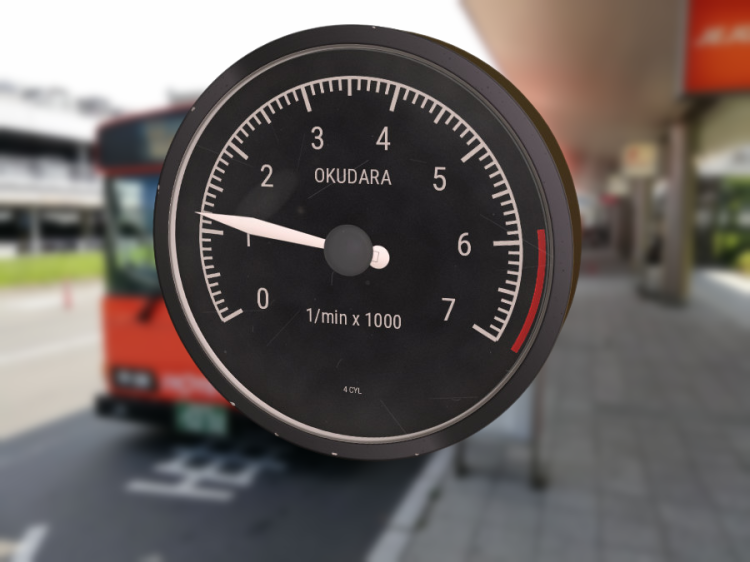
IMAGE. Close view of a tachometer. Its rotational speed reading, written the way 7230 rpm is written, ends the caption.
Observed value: 1200 rpm
